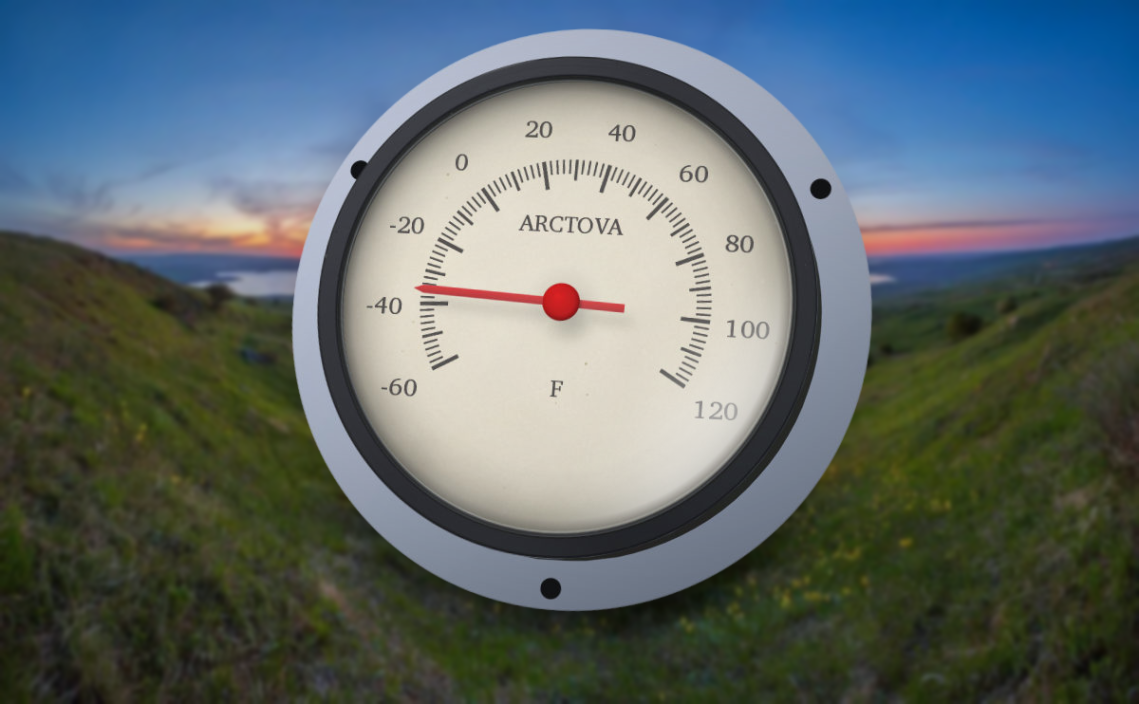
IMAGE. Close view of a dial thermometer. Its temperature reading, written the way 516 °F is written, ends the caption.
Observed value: -36 °F
